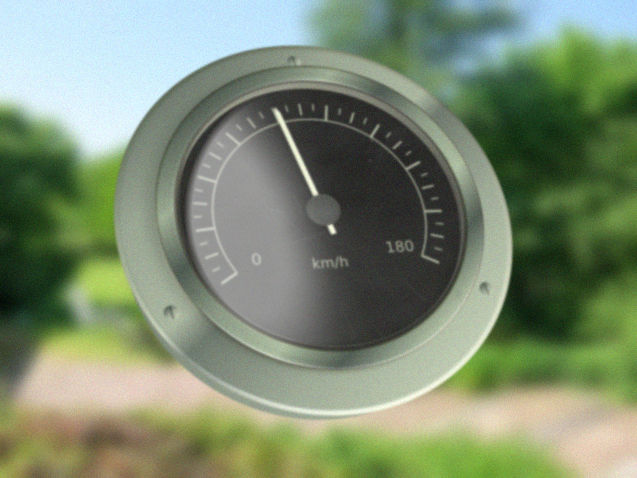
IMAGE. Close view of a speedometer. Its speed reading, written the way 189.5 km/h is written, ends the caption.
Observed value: 80 km/h
